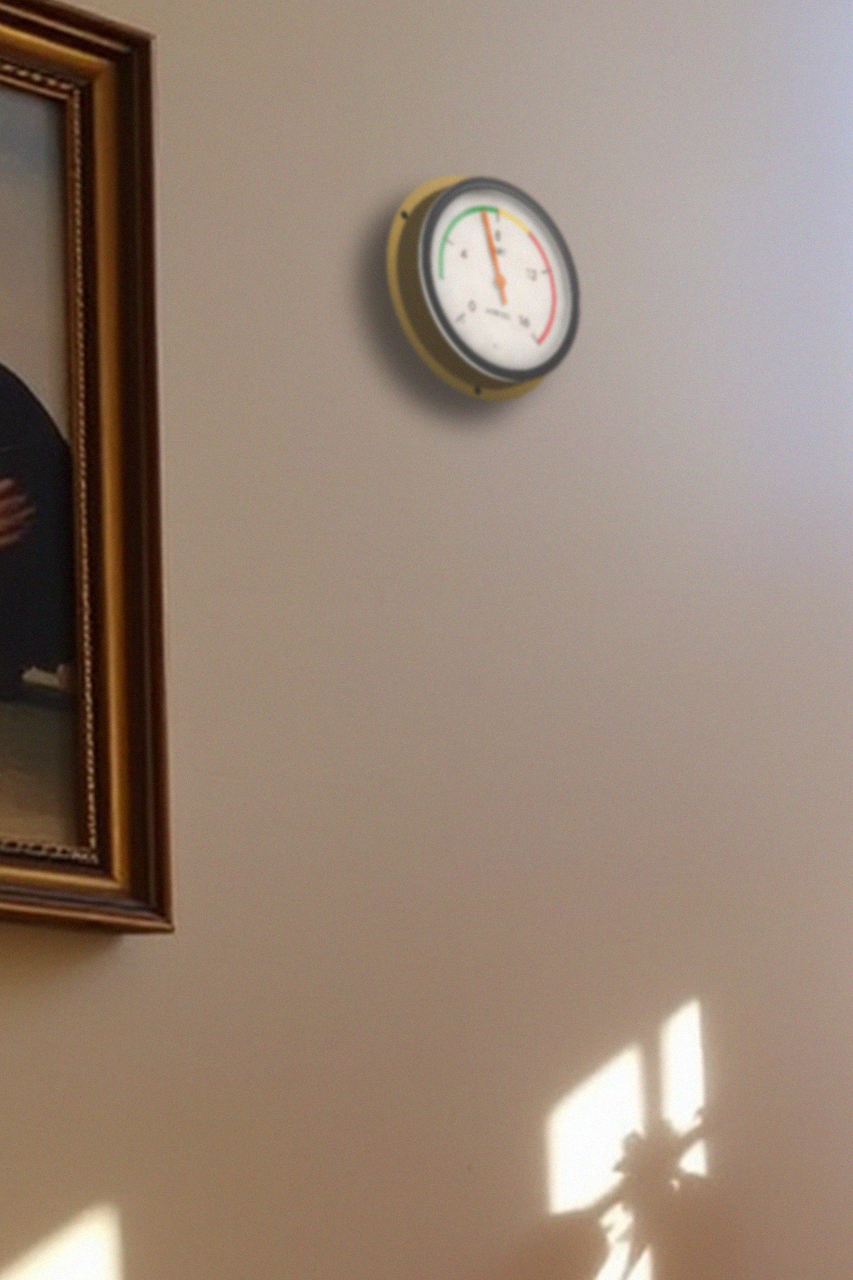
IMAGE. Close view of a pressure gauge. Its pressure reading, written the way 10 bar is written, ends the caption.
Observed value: 7 bar
